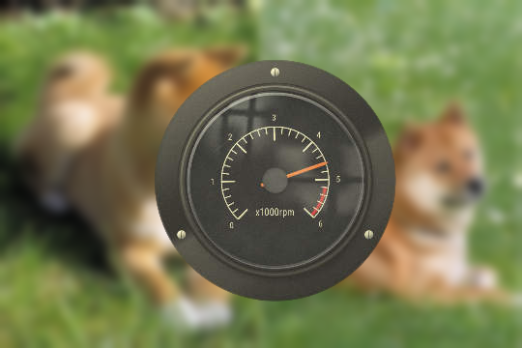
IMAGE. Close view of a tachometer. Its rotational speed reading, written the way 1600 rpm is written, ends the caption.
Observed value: 4600 rpm
